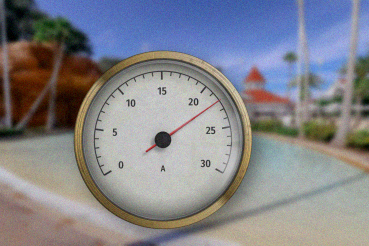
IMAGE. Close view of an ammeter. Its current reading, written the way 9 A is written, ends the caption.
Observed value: 22 A
